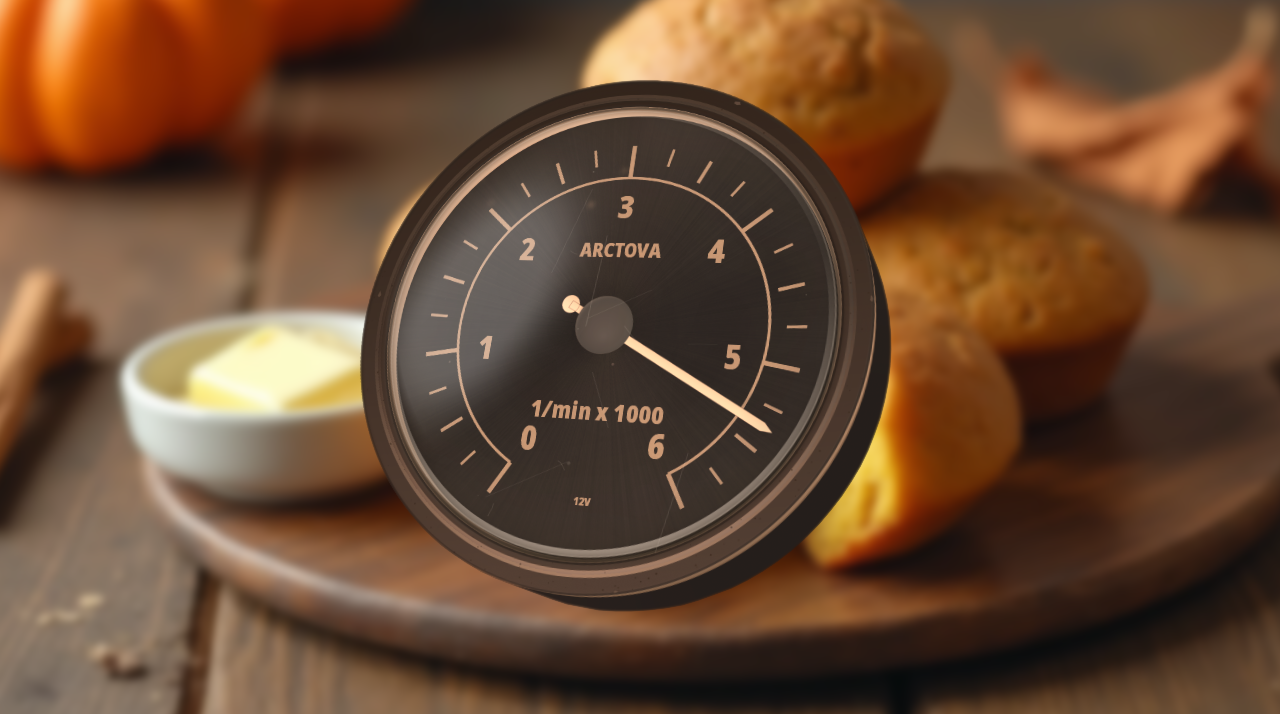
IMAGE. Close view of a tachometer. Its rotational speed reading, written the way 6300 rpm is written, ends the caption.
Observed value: 5375 rpm
